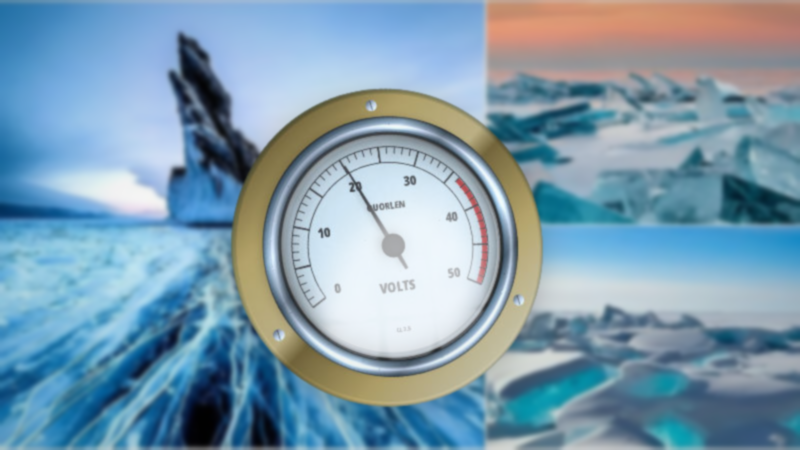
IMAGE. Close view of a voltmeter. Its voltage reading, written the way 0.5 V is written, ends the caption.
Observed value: 20 V
